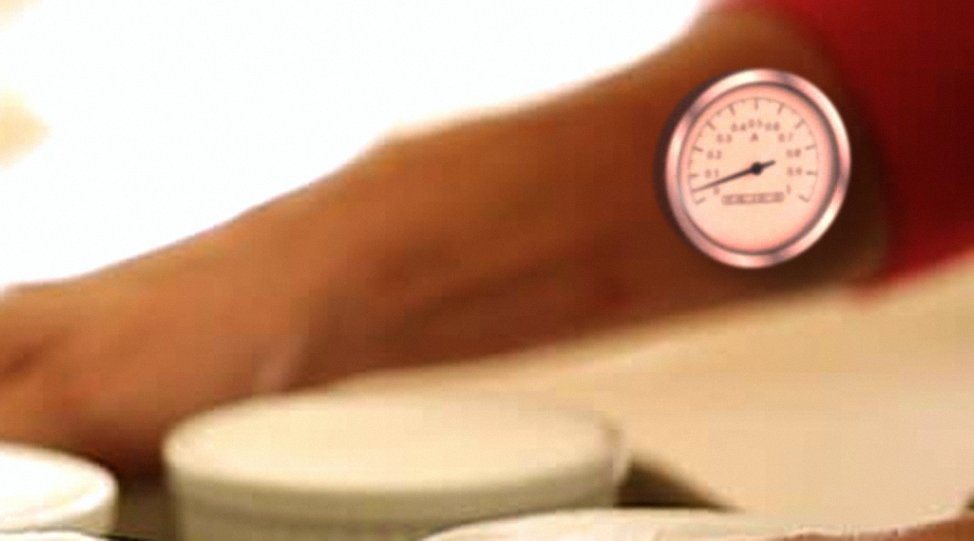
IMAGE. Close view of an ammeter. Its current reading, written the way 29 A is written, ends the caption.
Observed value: 0.05 A
